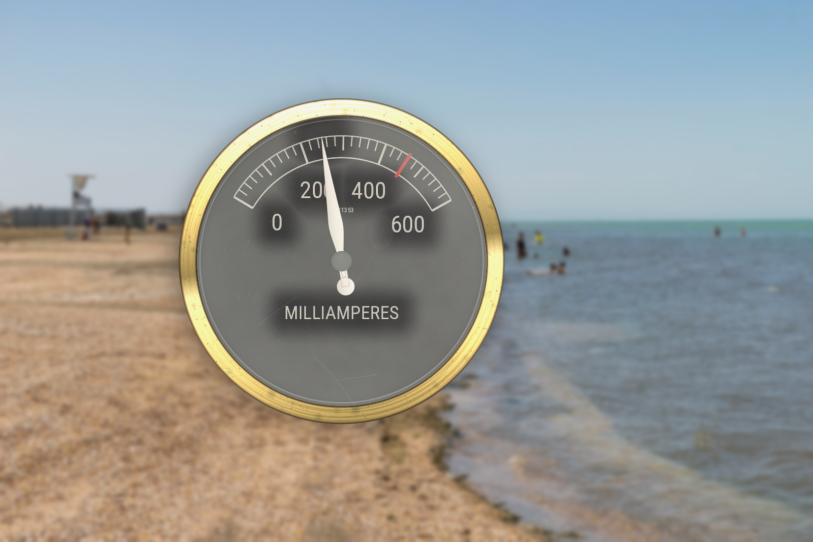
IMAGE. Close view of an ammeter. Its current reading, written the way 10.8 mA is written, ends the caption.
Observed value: 250 mA
